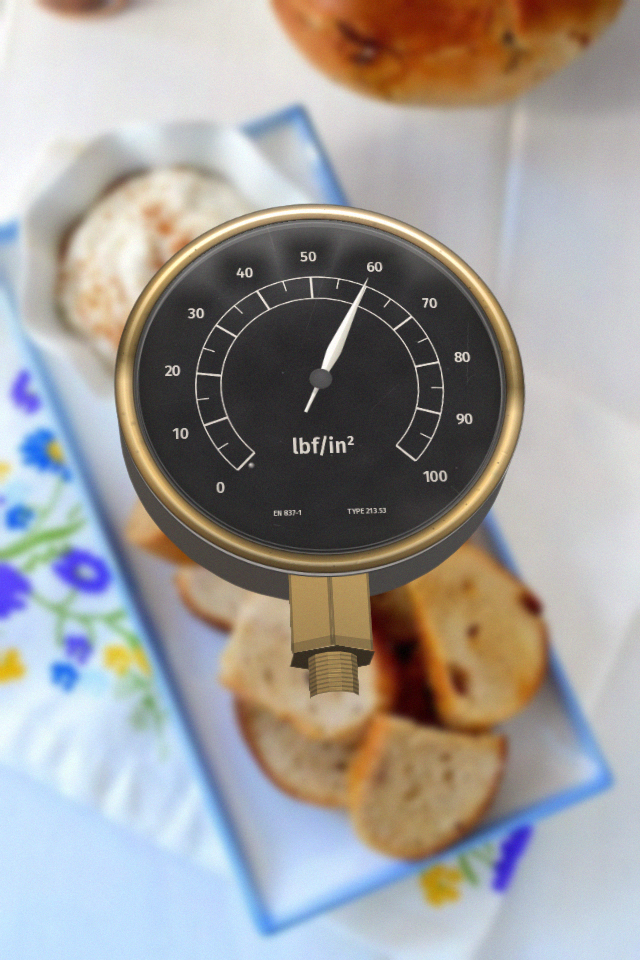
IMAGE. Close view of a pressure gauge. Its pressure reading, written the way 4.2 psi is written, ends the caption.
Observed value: 60 psi
